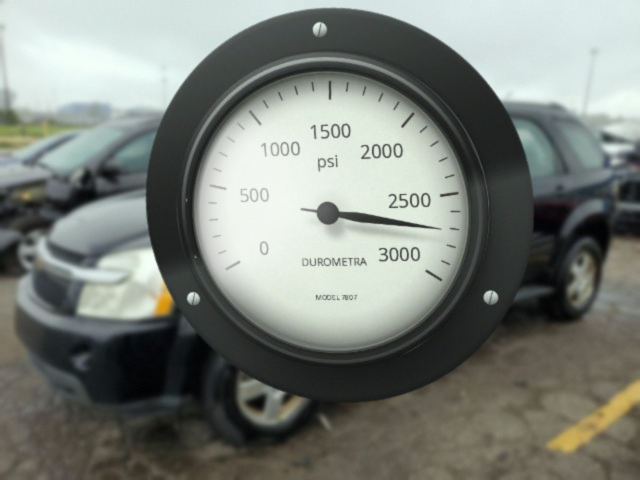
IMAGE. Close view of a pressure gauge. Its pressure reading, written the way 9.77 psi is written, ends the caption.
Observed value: 2700 psi
